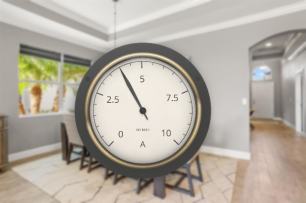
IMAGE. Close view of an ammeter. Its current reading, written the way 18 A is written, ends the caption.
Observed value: 4 A
